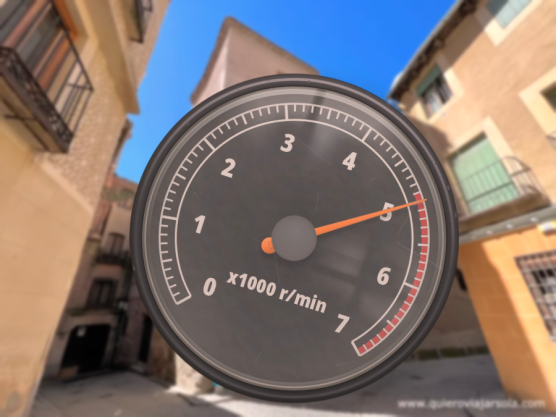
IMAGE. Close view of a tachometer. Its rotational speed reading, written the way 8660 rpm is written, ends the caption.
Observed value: 5000 rpm
